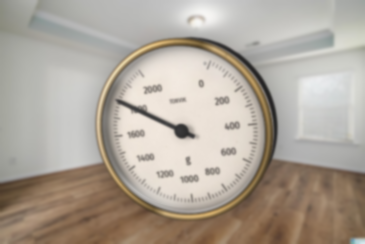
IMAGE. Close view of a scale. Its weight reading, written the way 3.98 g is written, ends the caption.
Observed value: 1800 g
